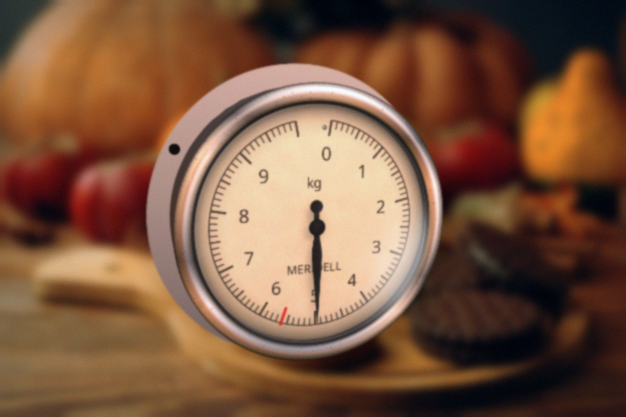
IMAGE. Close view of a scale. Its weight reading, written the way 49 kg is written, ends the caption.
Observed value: 5 kg
